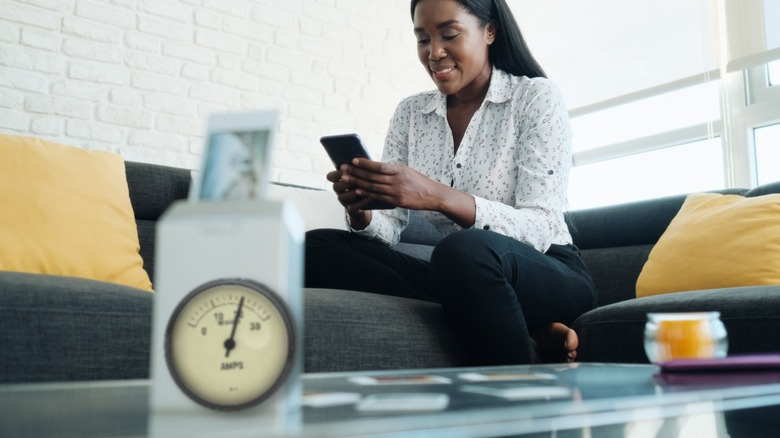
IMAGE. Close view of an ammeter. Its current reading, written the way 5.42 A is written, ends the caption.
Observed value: 20 A
